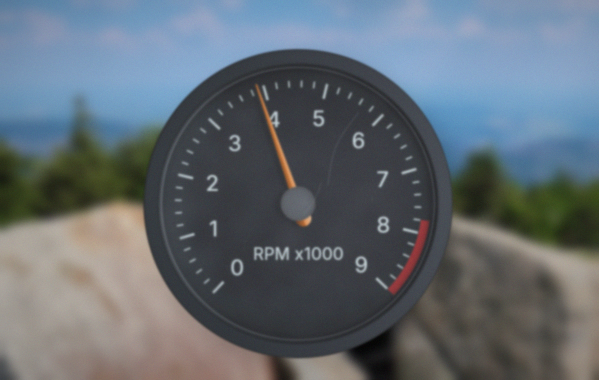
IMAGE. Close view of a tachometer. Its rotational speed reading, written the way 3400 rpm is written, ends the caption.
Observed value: 3900 rpm
